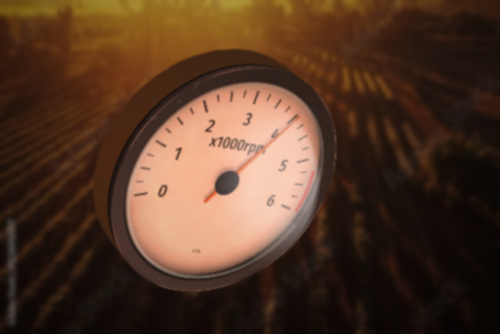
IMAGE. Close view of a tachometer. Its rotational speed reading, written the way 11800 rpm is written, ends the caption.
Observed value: 4000 rpm
